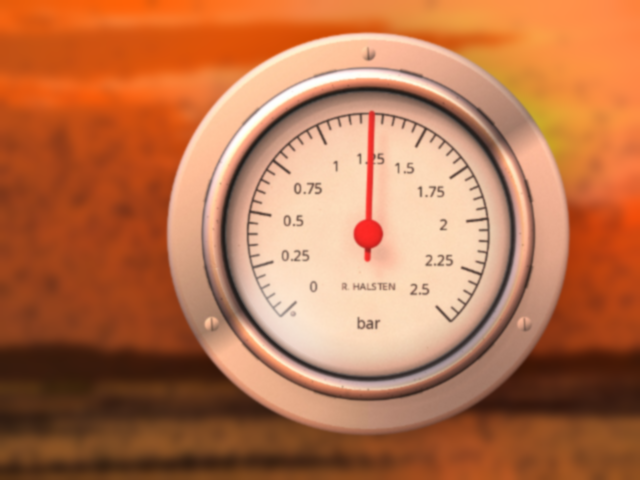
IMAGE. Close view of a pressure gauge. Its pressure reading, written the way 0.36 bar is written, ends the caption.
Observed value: 1.25 bar
